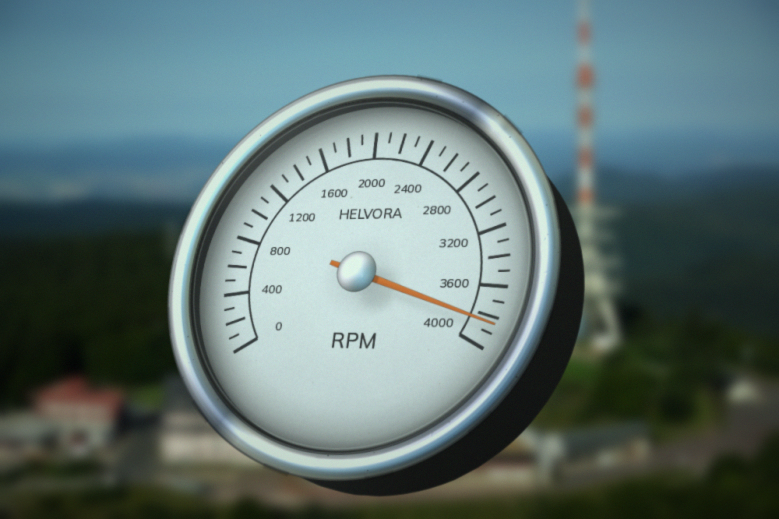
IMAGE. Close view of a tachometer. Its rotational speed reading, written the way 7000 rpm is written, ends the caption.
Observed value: 3850 rpm
